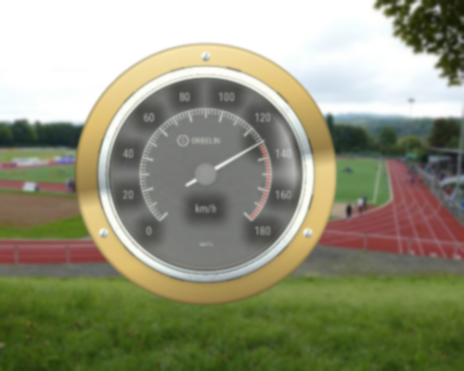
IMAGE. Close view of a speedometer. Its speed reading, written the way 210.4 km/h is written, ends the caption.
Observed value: 130 km/h
